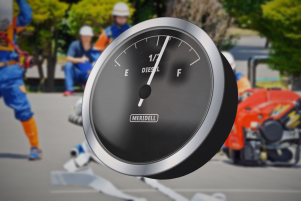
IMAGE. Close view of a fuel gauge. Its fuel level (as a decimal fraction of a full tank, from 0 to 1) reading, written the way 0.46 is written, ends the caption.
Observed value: 0.625
